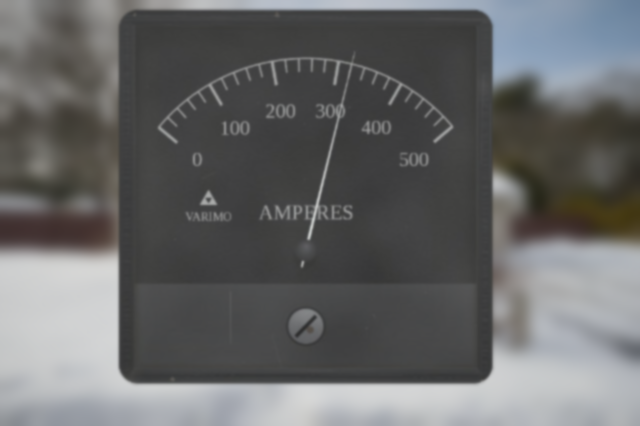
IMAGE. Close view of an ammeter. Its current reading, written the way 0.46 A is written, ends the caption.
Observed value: 320 A
